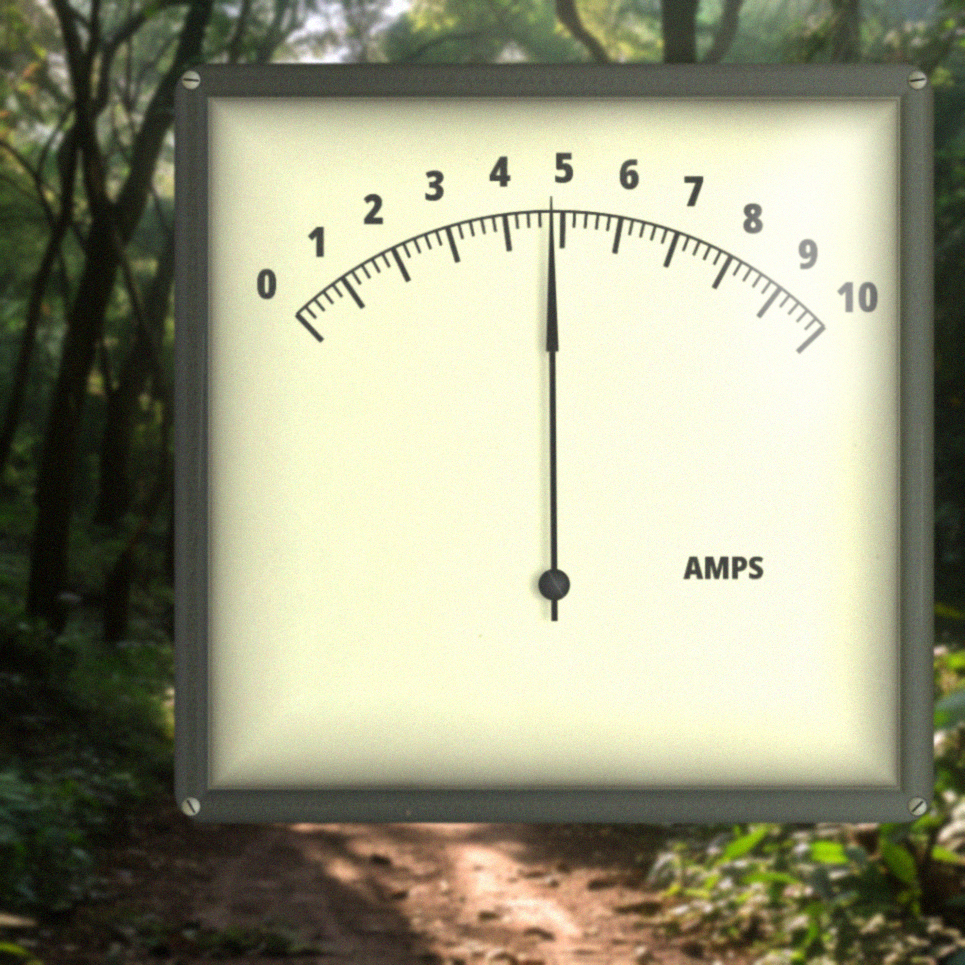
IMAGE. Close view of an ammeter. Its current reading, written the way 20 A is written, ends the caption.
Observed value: 4.8 A
